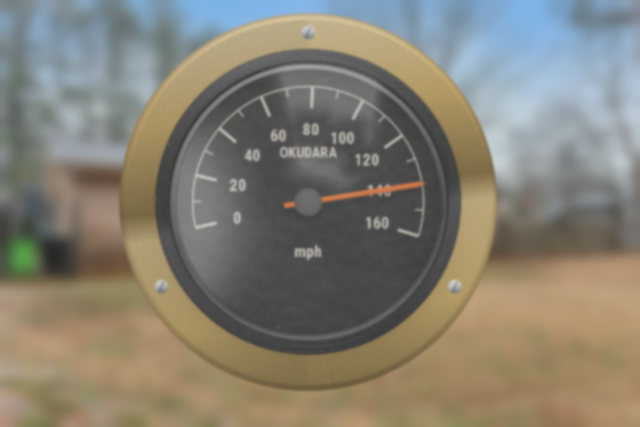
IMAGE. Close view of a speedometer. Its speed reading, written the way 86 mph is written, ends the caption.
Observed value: 140 mph
